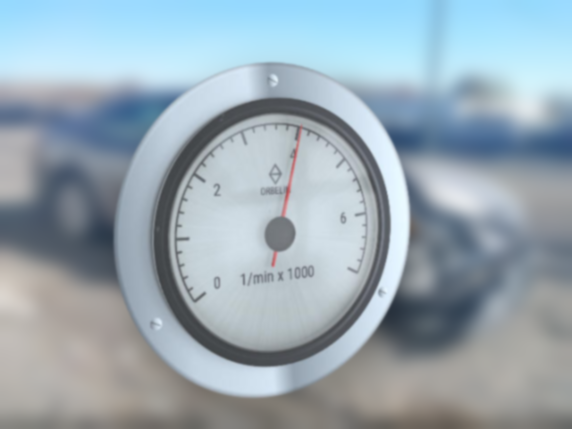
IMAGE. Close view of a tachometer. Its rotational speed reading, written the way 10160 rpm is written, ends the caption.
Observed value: 4000 rpm
